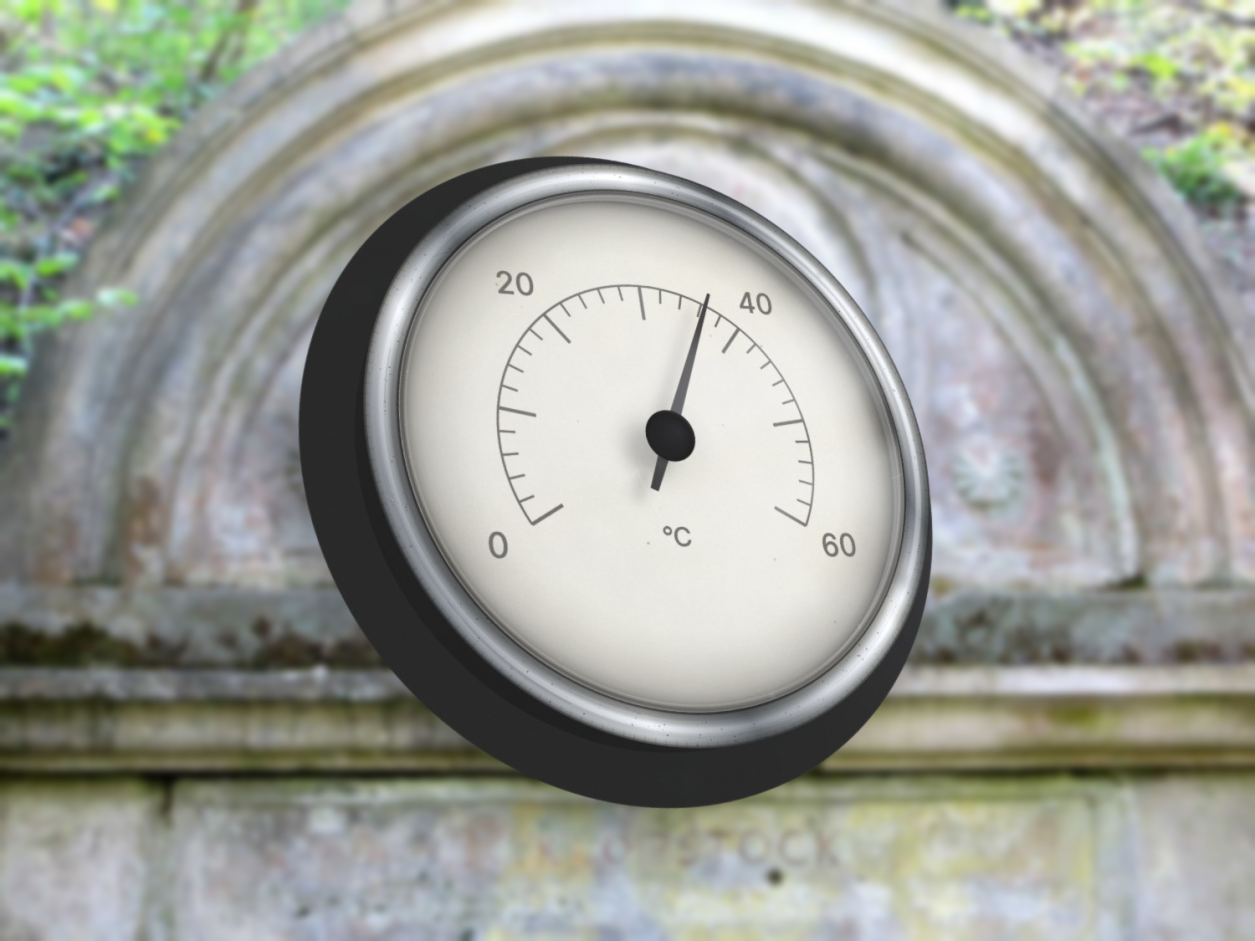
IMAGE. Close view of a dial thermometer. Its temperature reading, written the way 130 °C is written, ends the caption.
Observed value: 36 °C
